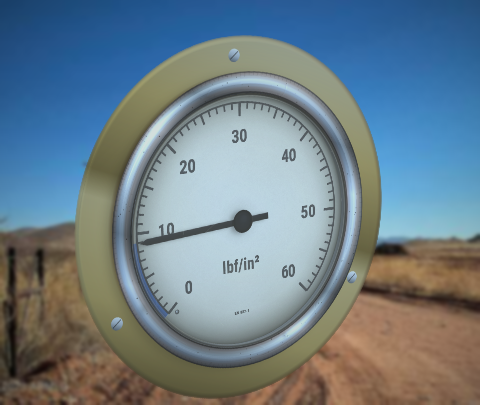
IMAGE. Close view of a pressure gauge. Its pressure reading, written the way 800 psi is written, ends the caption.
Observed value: 9 psi
